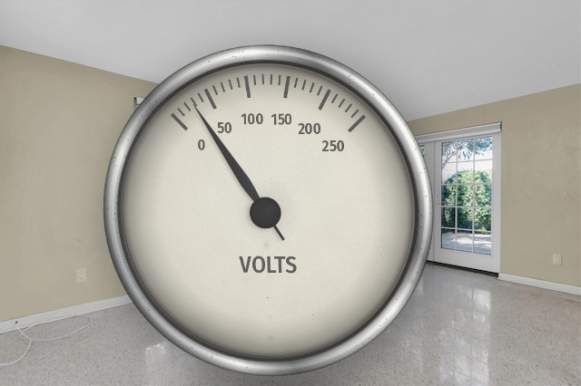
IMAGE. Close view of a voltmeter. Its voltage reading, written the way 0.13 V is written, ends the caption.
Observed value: 30 V
